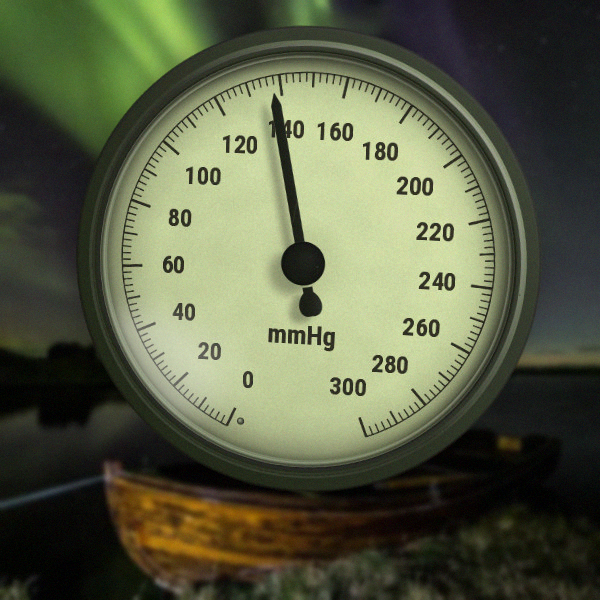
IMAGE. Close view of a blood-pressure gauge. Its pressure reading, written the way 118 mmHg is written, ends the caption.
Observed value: 138 mmHg
